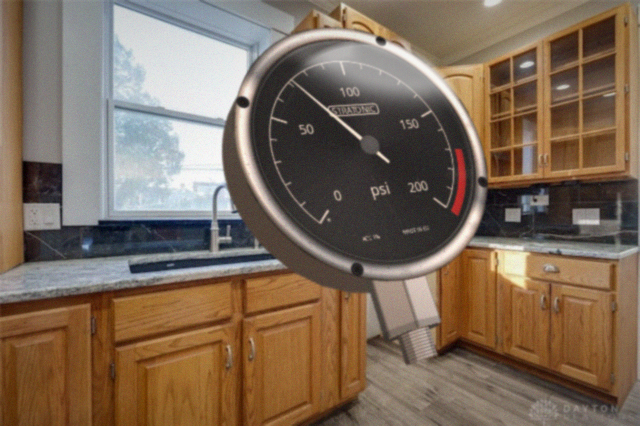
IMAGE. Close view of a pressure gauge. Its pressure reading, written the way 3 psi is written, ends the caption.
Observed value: 70 psi
